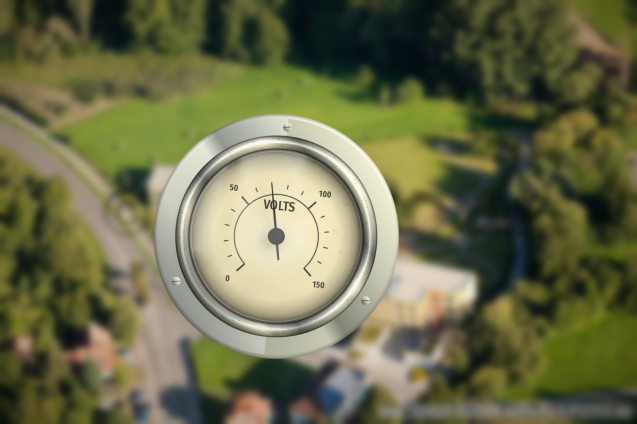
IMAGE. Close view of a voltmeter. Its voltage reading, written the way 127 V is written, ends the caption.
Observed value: 70 V
